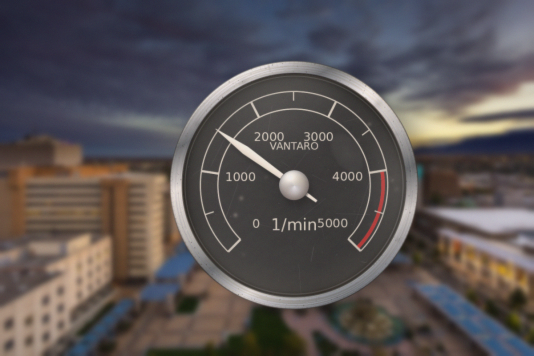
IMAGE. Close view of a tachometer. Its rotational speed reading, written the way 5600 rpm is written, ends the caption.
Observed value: 1500 rpm
